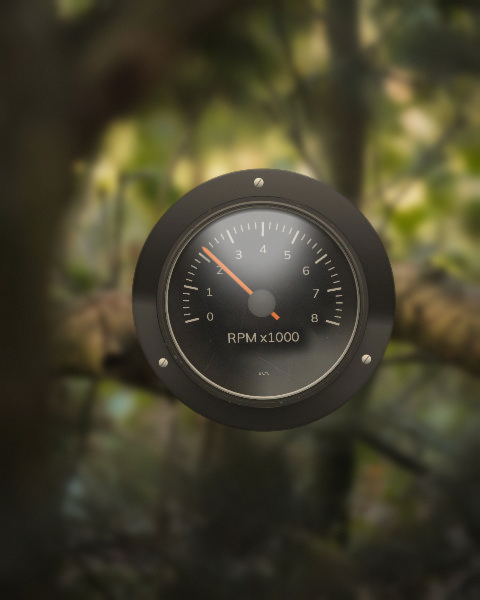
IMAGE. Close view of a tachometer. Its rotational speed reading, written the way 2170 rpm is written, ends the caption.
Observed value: 2200 rpm
